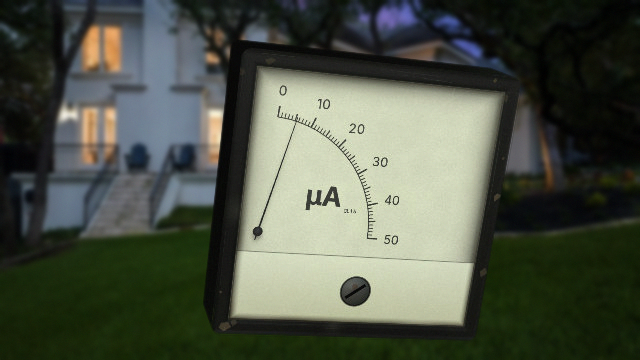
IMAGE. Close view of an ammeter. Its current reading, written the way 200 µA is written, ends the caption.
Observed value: 5 µA
